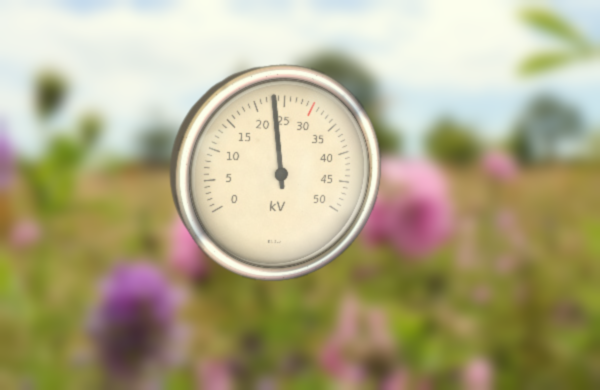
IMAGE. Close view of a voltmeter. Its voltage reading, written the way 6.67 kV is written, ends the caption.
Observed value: 23 kV
